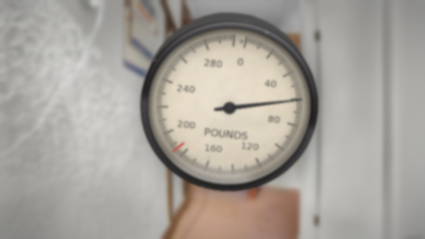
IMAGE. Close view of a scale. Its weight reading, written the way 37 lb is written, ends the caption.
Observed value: 60 lb
